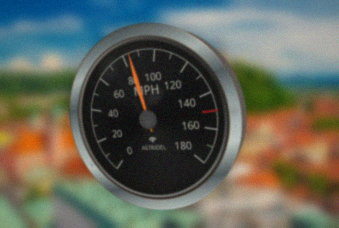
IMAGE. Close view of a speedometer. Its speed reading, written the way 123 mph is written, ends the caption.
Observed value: 85 mph
